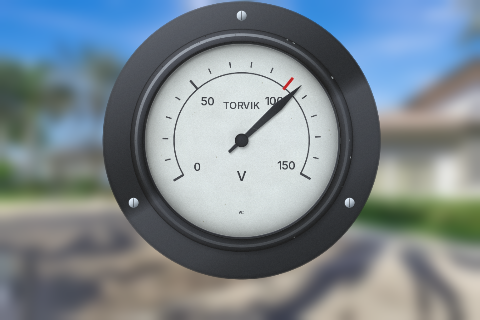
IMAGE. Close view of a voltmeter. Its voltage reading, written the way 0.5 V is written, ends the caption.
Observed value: 105 V
